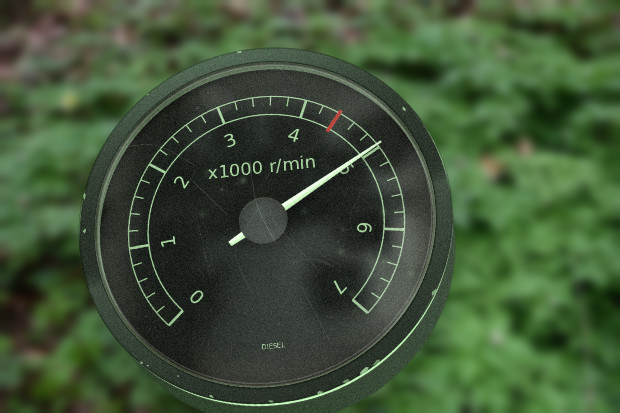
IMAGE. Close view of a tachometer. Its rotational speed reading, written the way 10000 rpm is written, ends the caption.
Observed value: 5000 rpm
